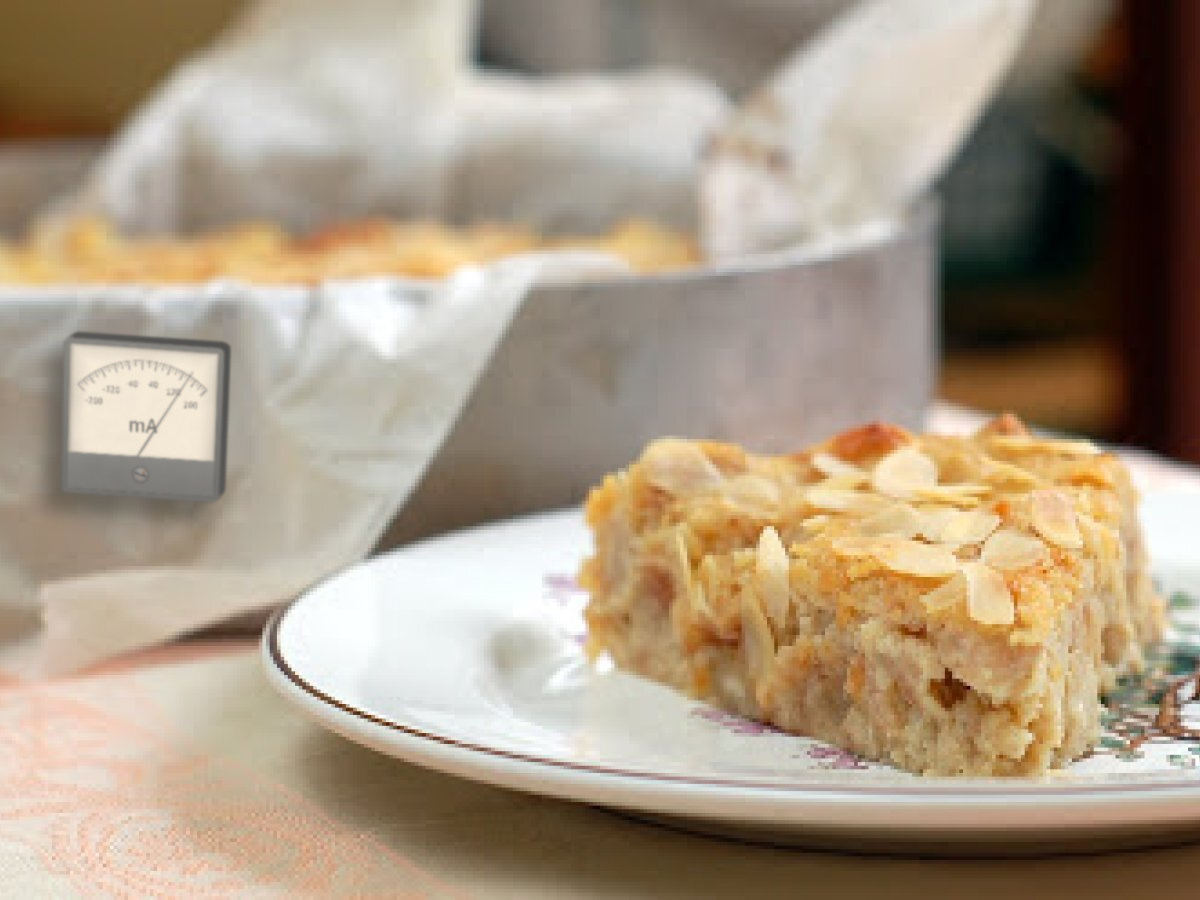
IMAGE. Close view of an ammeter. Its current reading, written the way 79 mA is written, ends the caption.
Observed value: 140 mA
